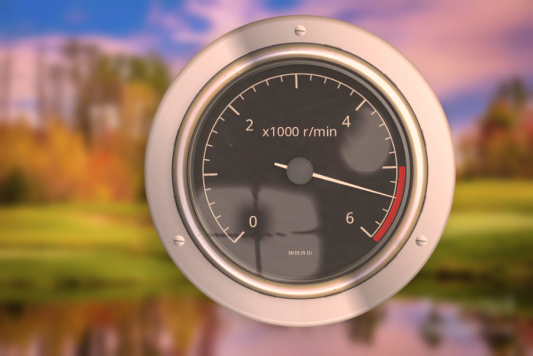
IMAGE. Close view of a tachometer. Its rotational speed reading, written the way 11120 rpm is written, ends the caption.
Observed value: 5400 rpm
